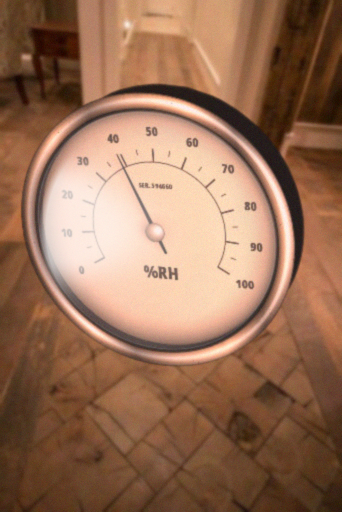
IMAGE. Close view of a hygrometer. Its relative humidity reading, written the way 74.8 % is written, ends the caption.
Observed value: 40 %
